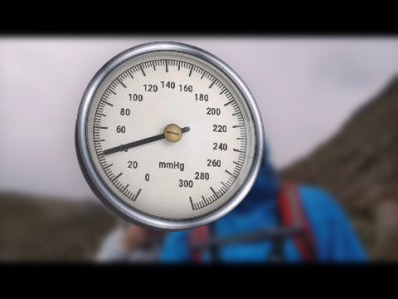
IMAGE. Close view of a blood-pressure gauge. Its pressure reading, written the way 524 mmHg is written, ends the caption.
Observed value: 40 mmHg
